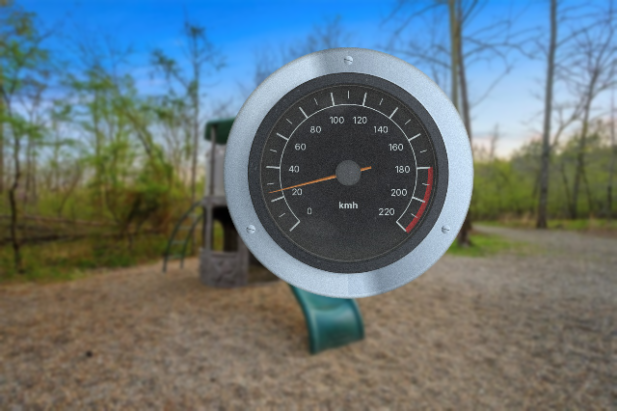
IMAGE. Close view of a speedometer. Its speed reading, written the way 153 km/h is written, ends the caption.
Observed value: 25 km/h
